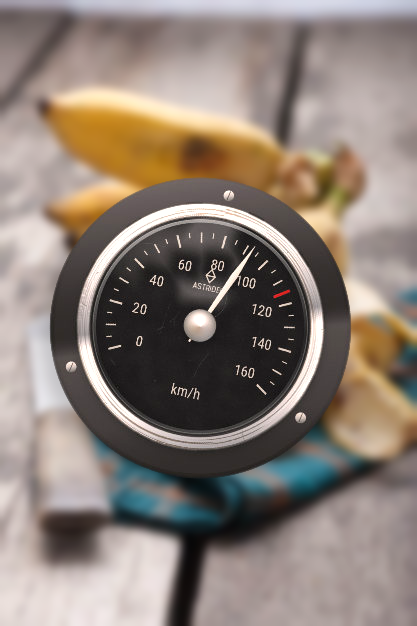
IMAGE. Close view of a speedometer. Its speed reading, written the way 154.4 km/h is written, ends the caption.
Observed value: 92.5 km/h
